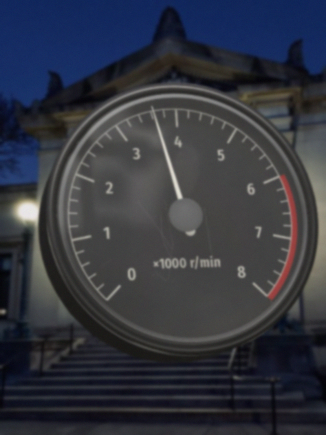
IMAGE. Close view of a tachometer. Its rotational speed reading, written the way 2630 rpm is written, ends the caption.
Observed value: 3600 rpm
